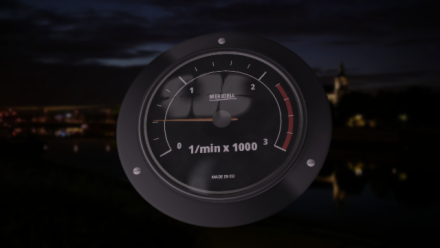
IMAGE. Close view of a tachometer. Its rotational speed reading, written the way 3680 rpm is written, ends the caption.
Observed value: 400 rpm
